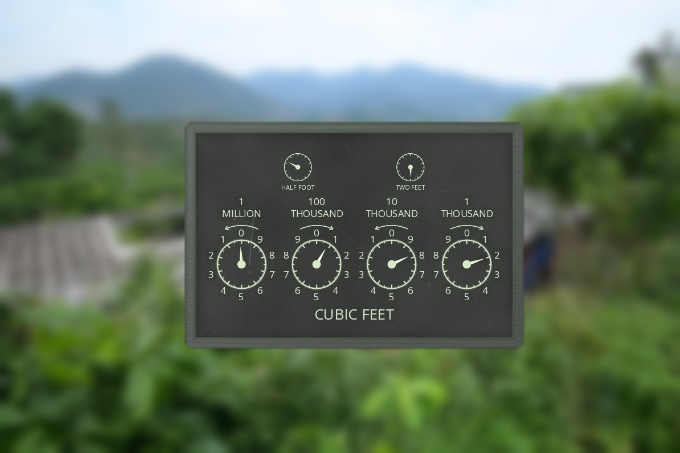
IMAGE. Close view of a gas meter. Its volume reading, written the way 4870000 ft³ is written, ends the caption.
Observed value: 8200 ft³
